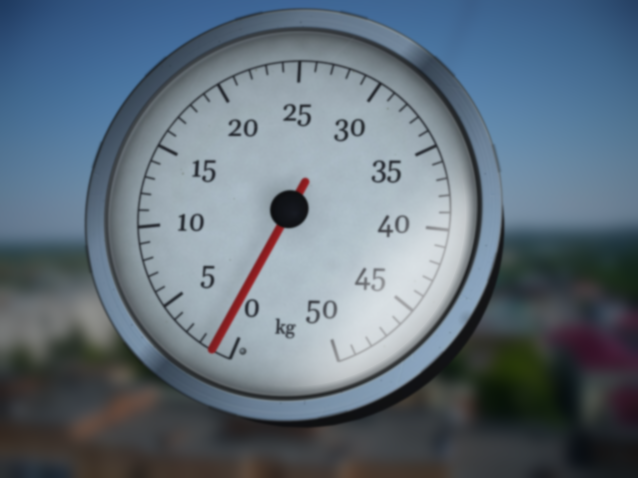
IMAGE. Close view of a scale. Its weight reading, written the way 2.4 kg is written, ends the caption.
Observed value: 1 kg
